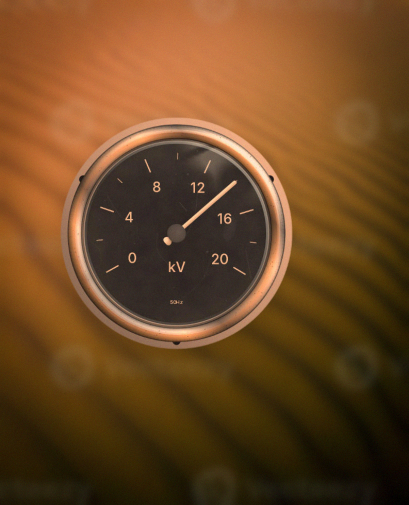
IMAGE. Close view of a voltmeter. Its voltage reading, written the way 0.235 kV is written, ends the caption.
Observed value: 14 kV
